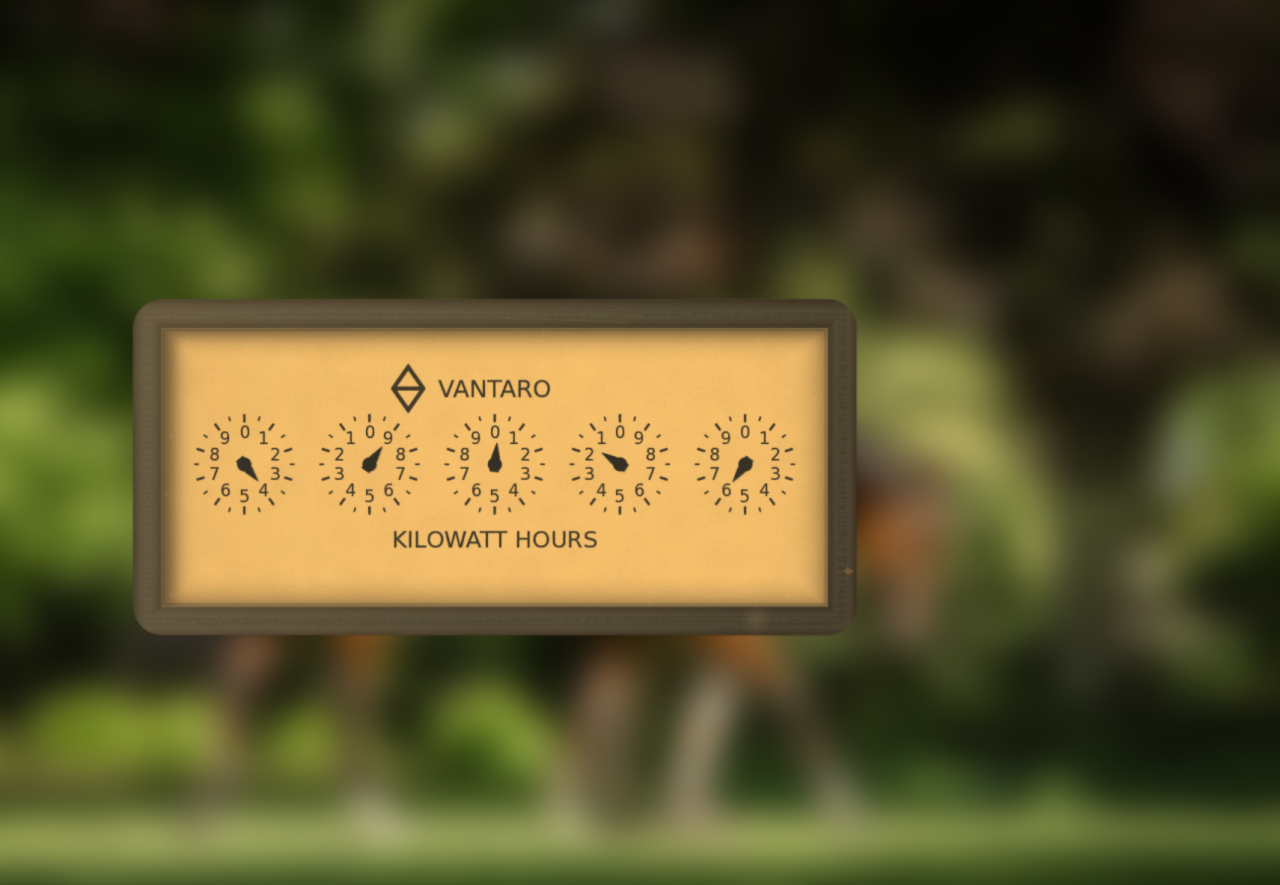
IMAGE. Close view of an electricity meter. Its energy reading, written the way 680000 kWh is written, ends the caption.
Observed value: 39016 kWh
